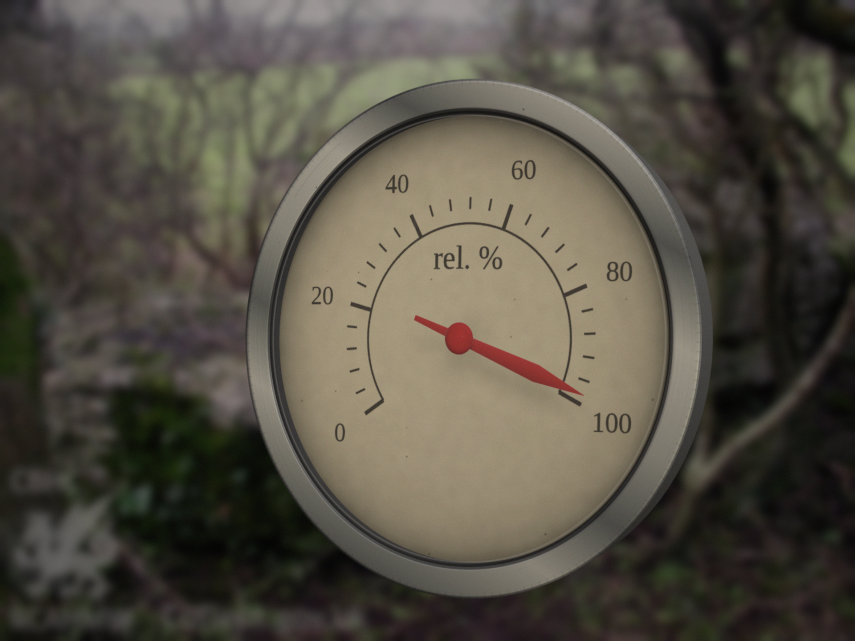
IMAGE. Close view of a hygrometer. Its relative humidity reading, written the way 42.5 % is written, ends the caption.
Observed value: 98 %
